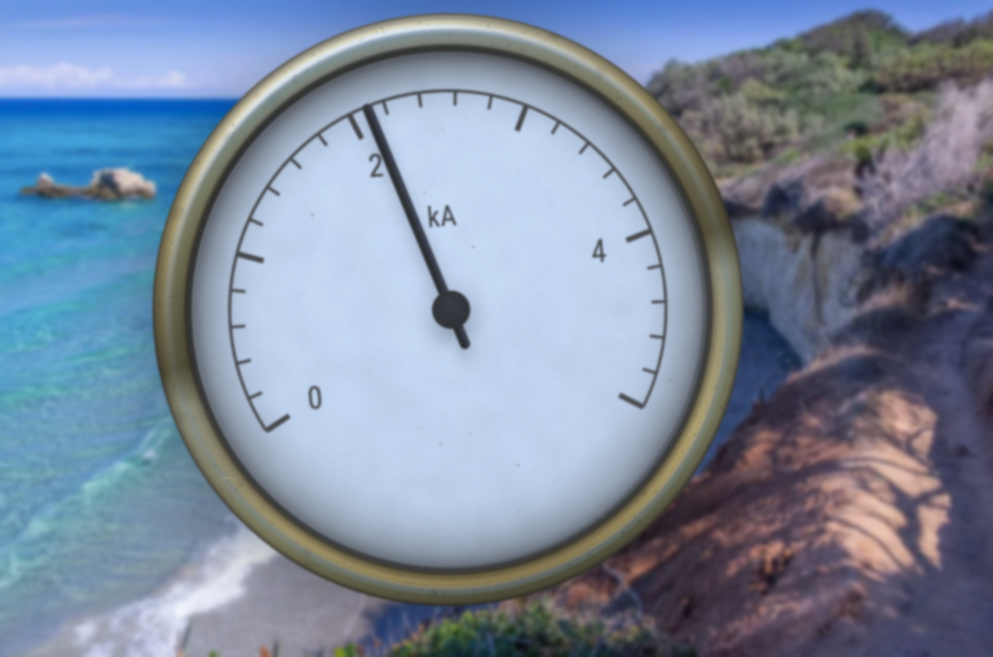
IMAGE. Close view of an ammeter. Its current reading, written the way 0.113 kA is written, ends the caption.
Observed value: 2.1 kA
